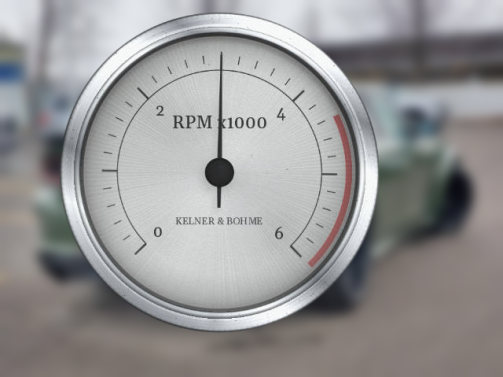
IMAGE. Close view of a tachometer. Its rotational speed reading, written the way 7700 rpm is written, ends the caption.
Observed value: 3000 rpm
